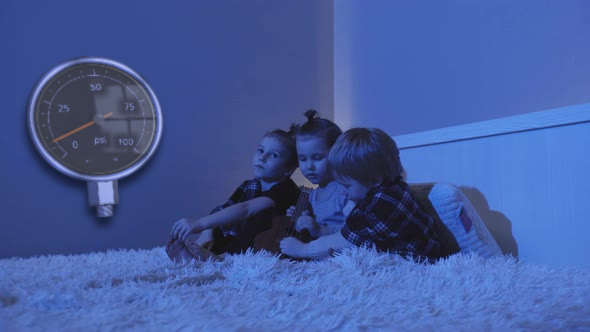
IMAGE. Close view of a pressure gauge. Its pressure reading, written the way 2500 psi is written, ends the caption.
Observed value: 7.5 psi
